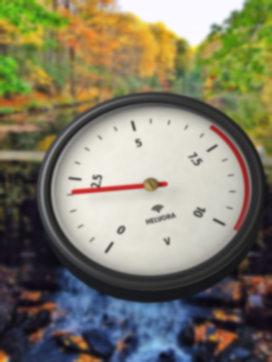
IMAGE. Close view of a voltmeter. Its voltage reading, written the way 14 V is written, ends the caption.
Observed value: 2 V
